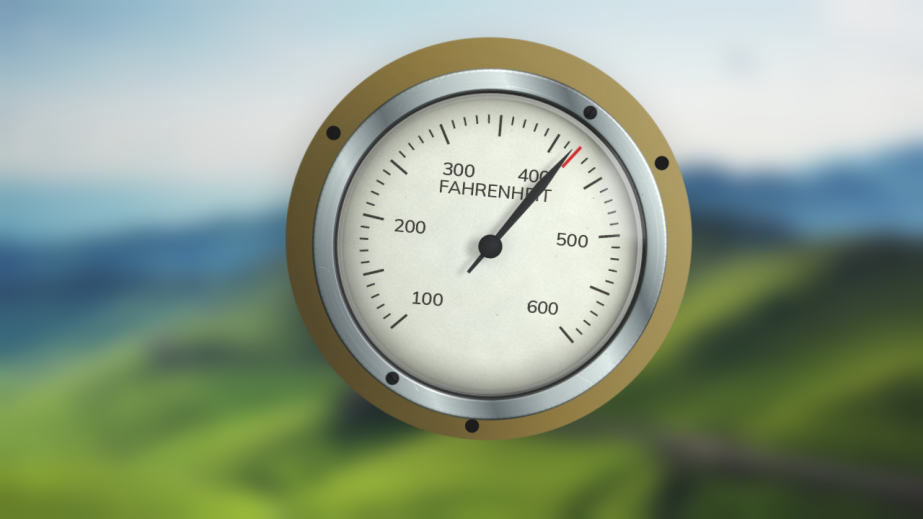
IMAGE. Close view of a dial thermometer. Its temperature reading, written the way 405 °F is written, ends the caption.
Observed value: 415 °F
